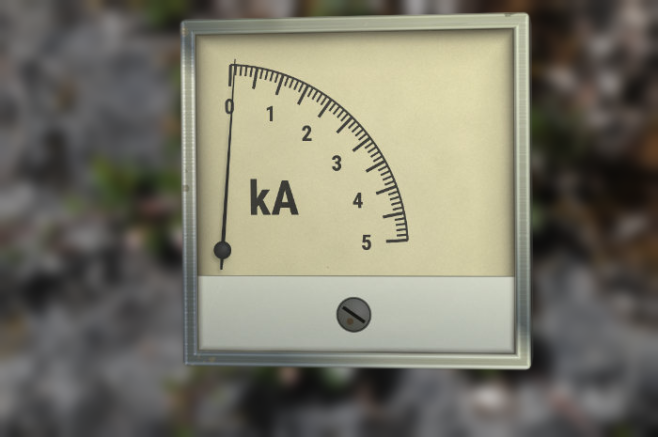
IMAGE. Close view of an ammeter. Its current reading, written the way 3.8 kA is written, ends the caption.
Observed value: 0.1 kA
